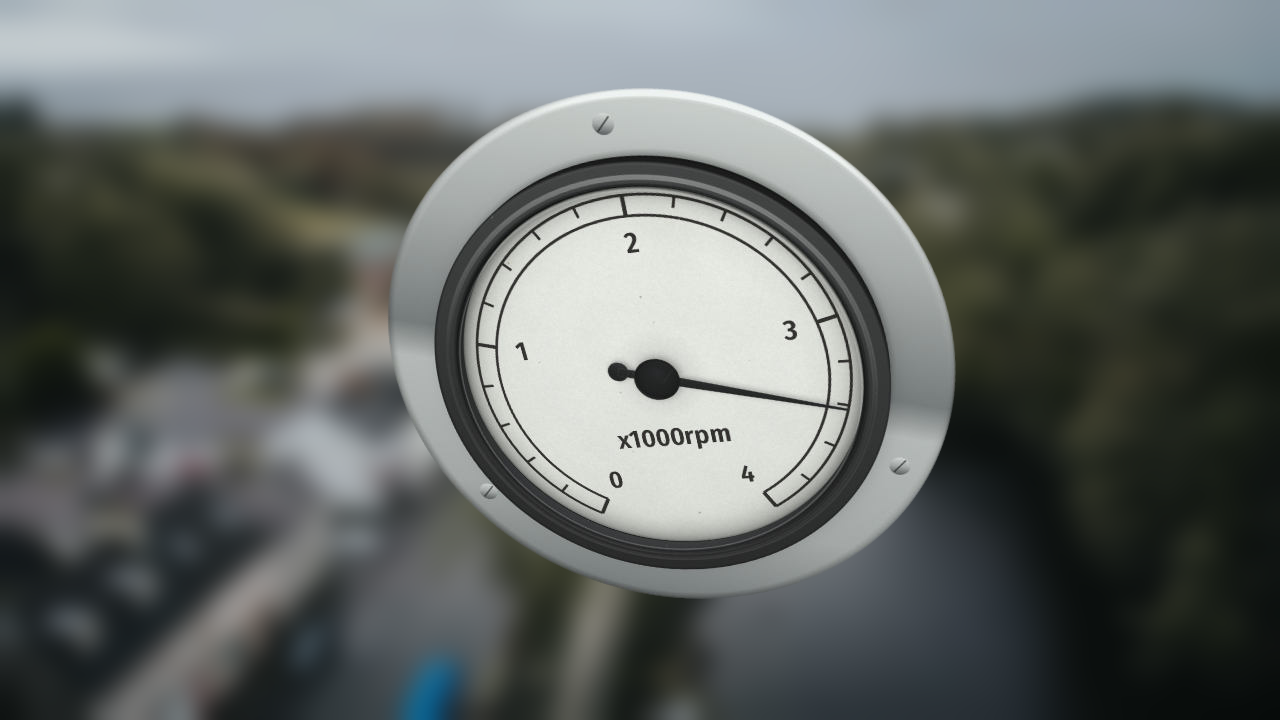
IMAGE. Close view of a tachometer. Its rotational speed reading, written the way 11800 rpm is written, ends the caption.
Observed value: 3400 rpm
